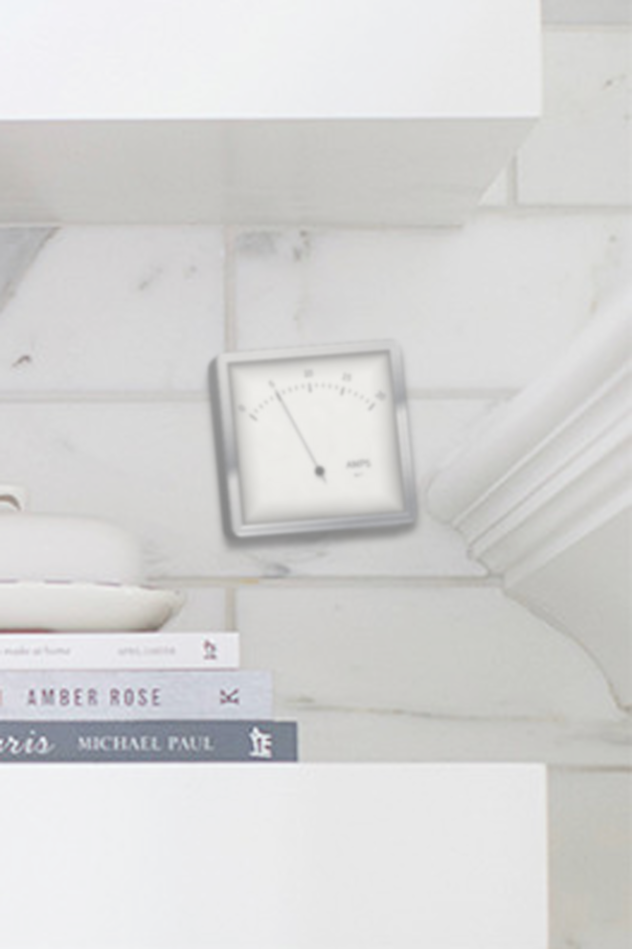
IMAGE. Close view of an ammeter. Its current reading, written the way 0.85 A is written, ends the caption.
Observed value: 5 A
